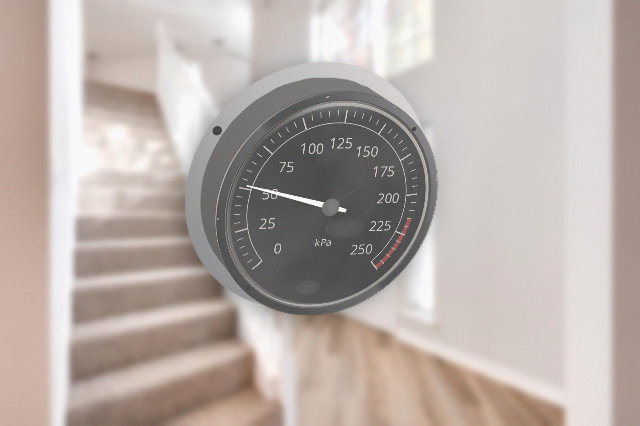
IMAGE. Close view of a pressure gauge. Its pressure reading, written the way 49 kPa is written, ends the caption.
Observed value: 52.5 kPa
